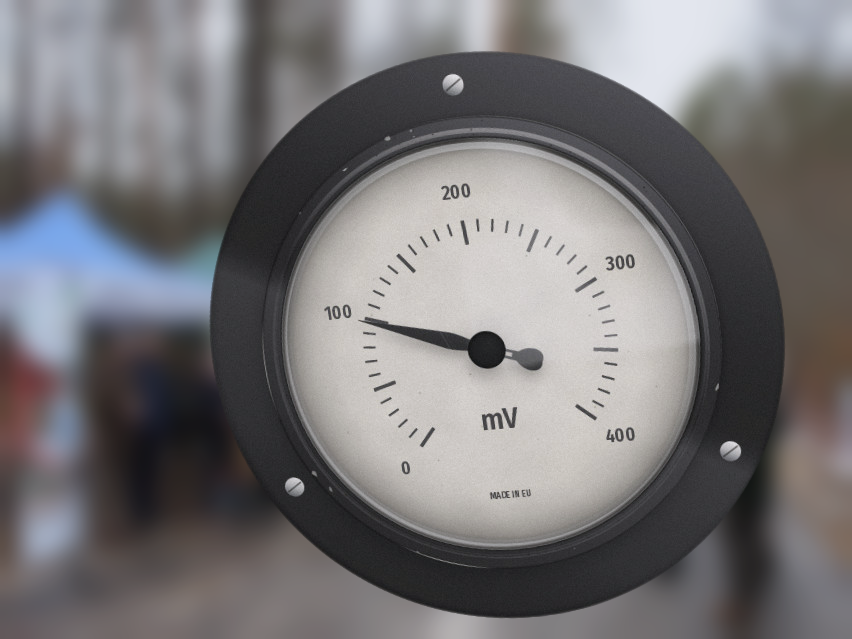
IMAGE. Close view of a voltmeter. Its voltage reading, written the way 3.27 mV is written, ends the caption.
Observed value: 100 mV
